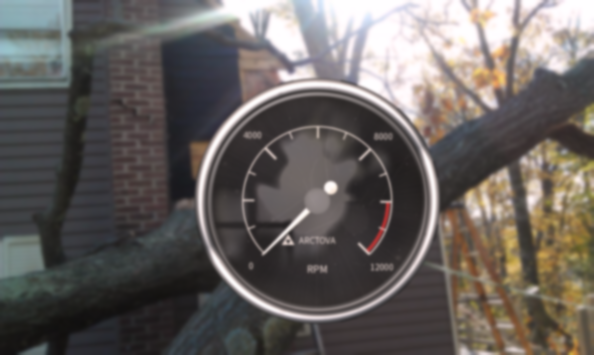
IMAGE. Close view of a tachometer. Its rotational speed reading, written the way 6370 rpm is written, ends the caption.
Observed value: 0 rpm
